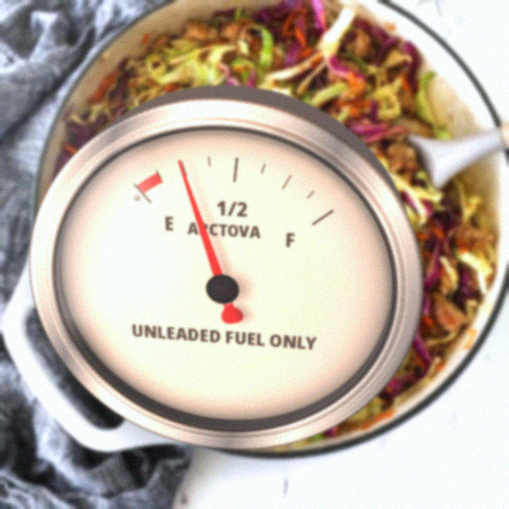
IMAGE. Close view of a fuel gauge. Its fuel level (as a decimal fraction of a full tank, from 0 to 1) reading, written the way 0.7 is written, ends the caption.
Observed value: 0.25
